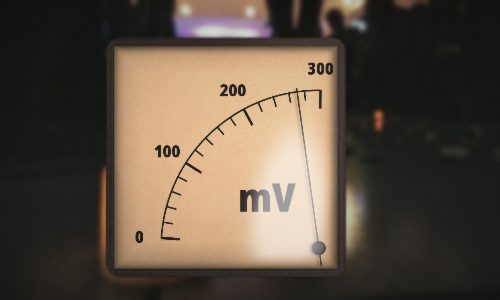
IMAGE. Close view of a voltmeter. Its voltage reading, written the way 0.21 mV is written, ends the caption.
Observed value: 270 mV
